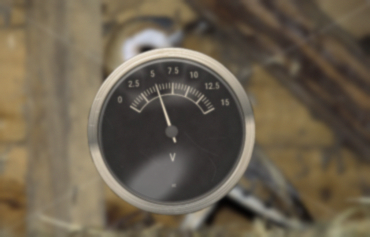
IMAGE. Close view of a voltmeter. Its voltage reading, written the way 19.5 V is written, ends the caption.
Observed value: 5 V
